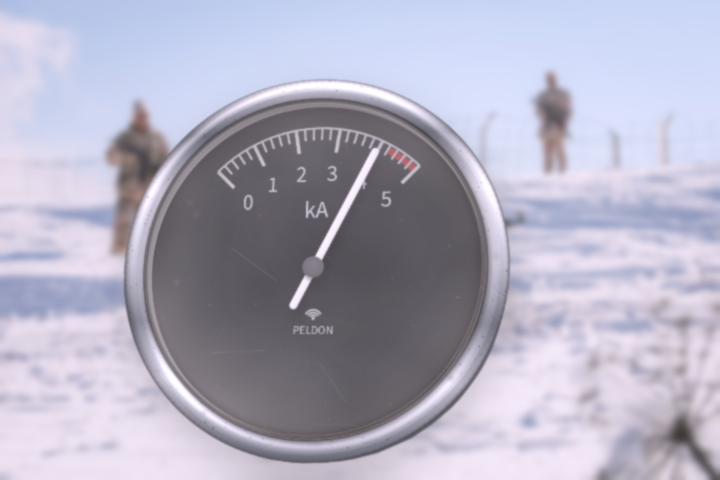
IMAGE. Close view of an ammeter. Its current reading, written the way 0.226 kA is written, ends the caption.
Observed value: 4 kA
